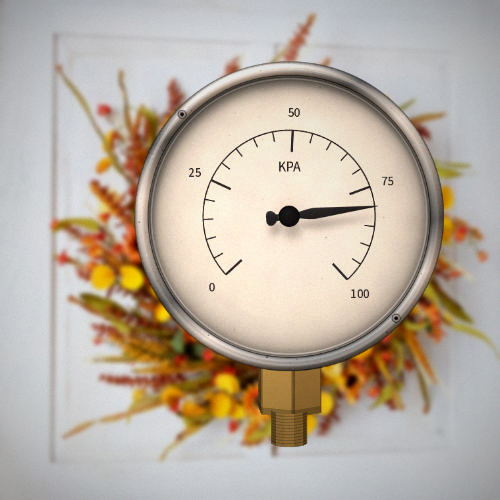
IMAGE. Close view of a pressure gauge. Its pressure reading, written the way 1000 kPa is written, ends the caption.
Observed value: 80 kPa
